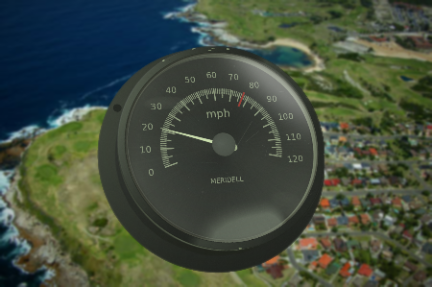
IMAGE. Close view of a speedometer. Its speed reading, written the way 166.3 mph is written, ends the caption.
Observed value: 20 mph
